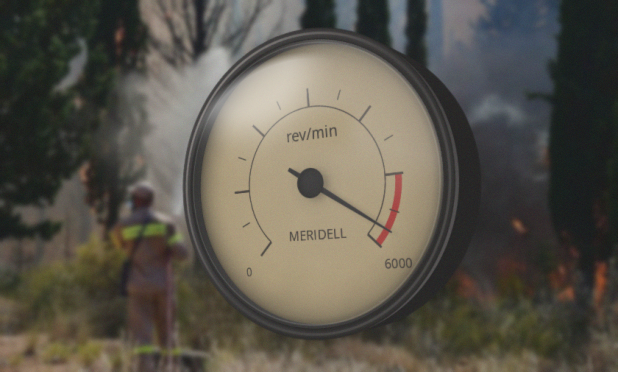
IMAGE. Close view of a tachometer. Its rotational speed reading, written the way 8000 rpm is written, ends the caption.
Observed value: 5750 rpm
